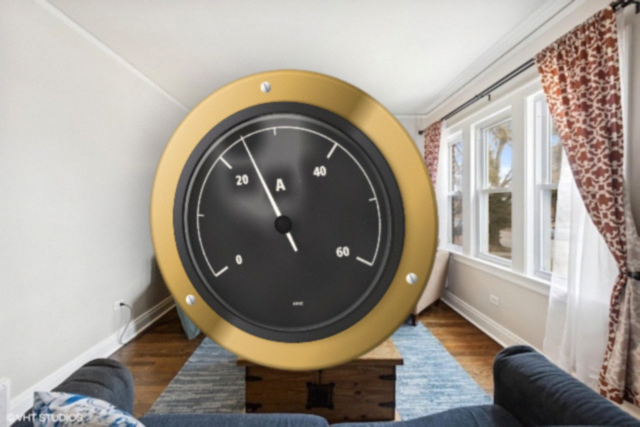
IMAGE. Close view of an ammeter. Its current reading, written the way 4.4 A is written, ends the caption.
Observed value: 25 A
